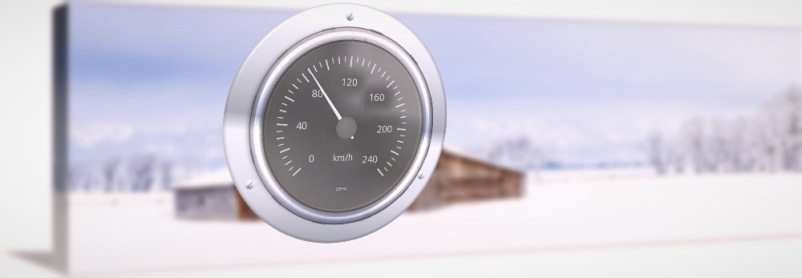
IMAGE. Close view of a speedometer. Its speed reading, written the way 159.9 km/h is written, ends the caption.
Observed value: 85 km/h
